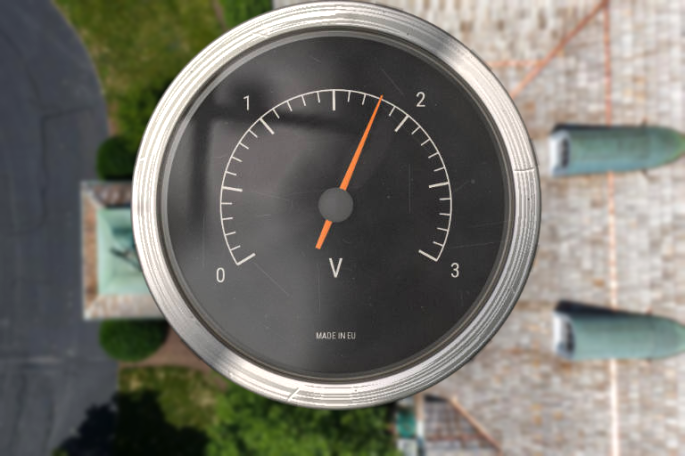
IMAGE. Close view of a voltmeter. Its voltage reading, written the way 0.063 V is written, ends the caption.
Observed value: 1.8 V
